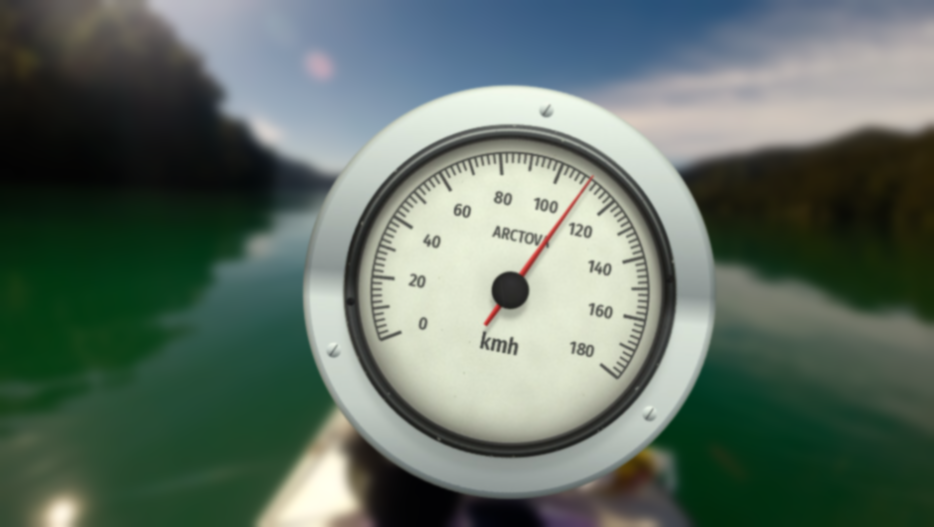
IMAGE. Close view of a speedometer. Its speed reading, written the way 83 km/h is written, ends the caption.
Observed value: 110 km/h
